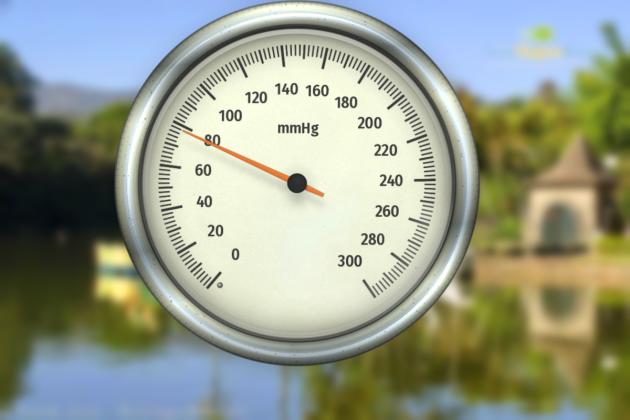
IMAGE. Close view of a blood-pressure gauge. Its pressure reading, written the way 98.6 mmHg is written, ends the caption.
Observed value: 78 mmHg
